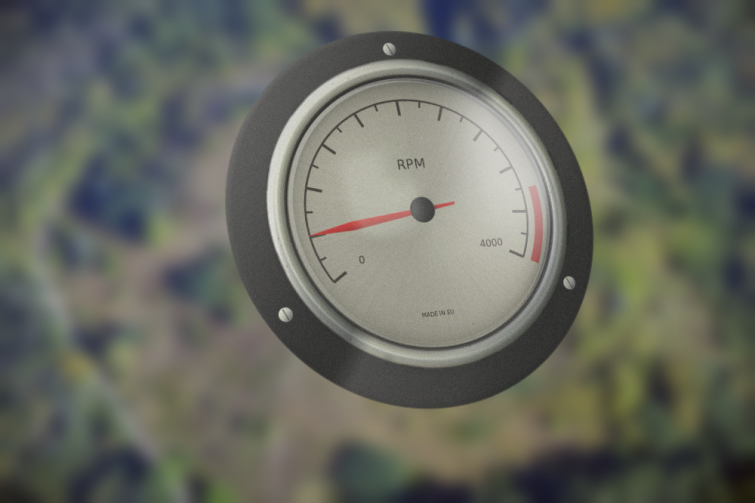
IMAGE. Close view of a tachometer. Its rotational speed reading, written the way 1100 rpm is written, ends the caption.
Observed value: 400 rpm
